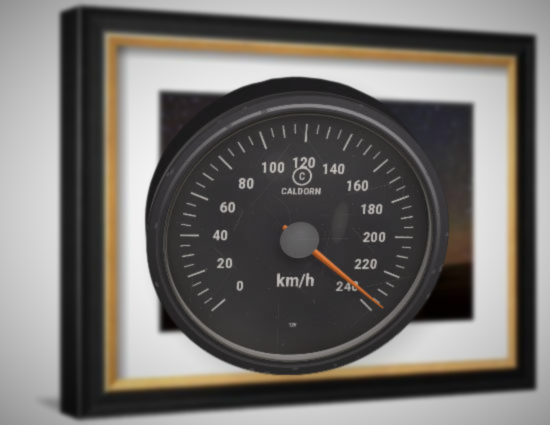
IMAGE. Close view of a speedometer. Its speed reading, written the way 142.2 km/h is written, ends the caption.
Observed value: 235 km/h
